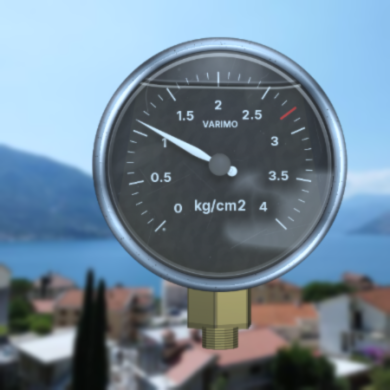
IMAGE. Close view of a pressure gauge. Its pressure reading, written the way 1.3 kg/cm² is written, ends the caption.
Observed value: 1.1 kg/cm²
